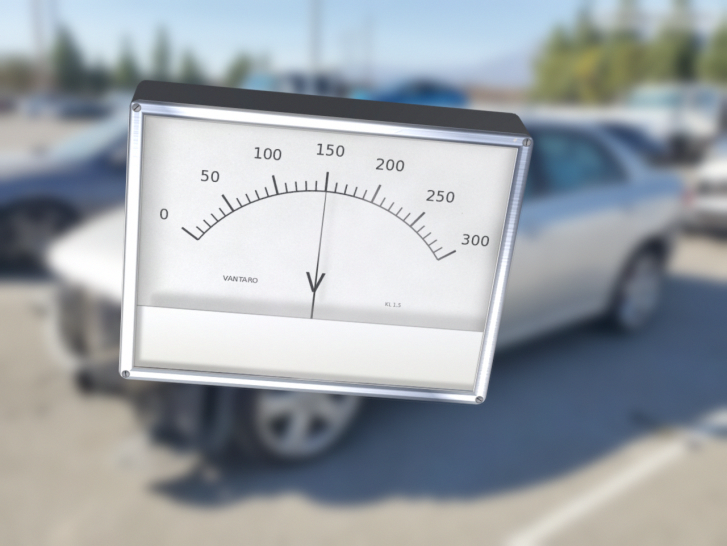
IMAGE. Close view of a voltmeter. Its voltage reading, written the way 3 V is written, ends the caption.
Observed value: 150 V
